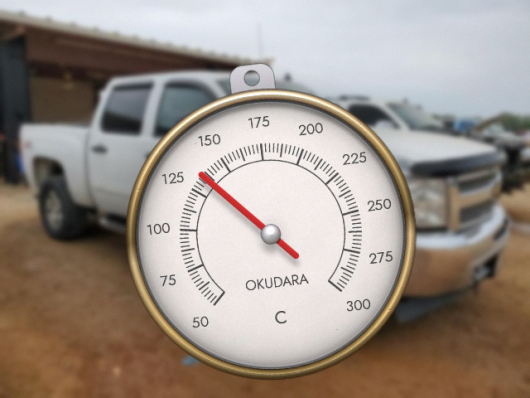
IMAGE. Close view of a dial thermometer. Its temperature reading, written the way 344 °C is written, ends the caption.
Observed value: 135 °C
